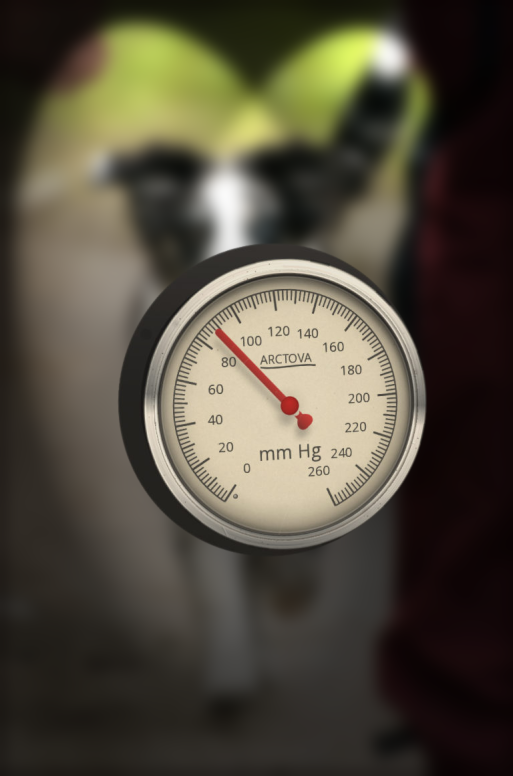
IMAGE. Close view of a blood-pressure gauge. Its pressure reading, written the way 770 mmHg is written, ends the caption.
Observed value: 88 mmHg
